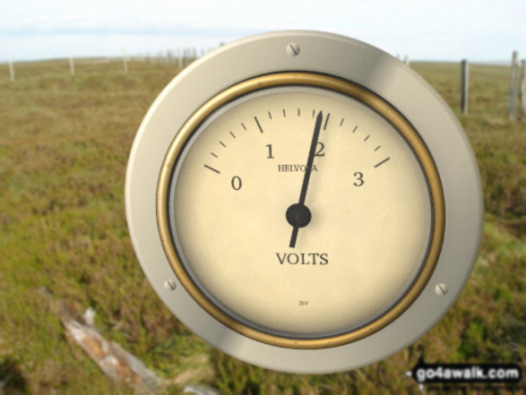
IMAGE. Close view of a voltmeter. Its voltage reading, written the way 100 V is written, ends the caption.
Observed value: 1.9 V
